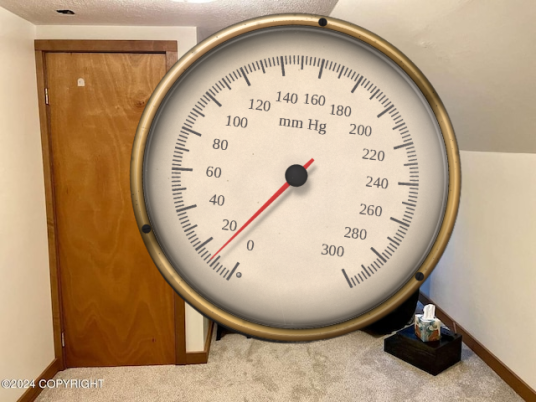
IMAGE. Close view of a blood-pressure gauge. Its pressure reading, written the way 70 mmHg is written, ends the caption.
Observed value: 12 mmHg
